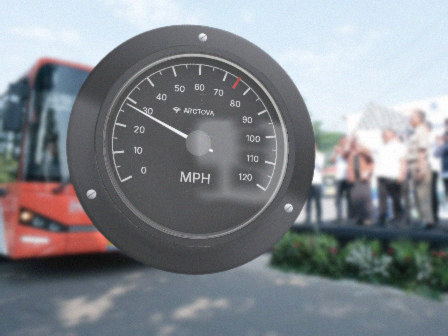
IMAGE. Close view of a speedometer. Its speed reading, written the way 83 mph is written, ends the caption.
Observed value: 27.5 mph
